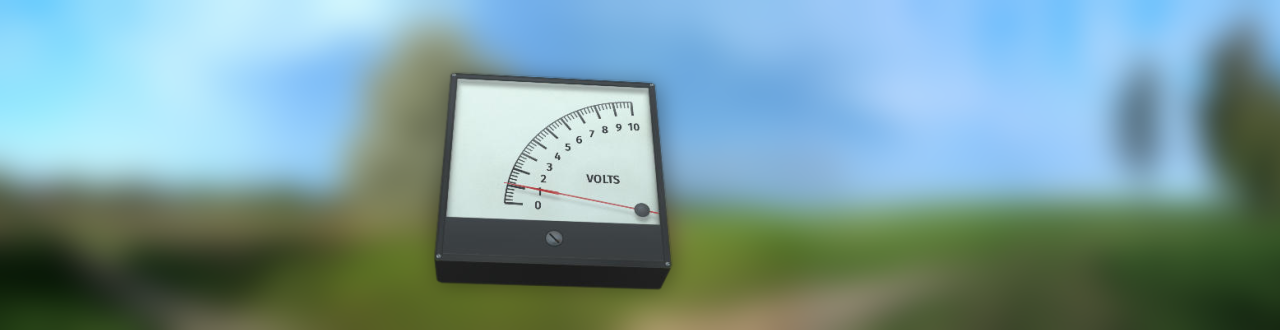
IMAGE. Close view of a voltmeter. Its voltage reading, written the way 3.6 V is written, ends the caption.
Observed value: 1 V
